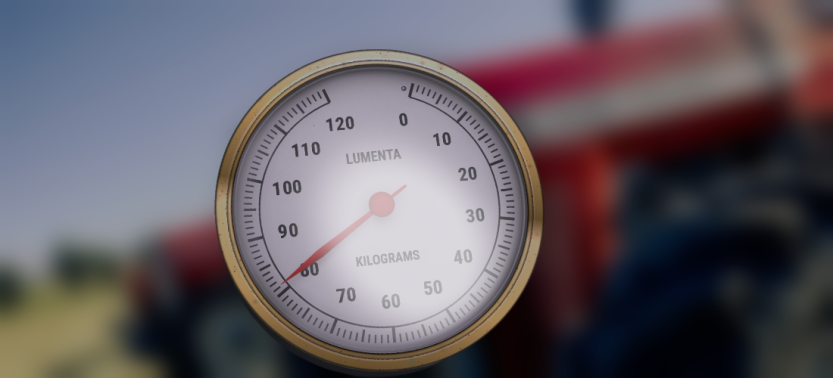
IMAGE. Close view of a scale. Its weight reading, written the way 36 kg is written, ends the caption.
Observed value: 81 kg
